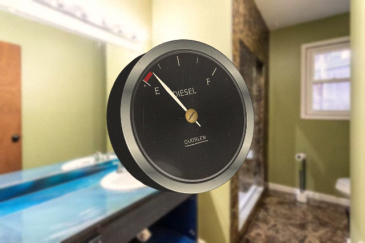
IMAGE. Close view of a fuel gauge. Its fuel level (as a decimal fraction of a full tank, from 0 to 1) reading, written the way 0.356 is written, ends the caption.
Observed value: 0.125
